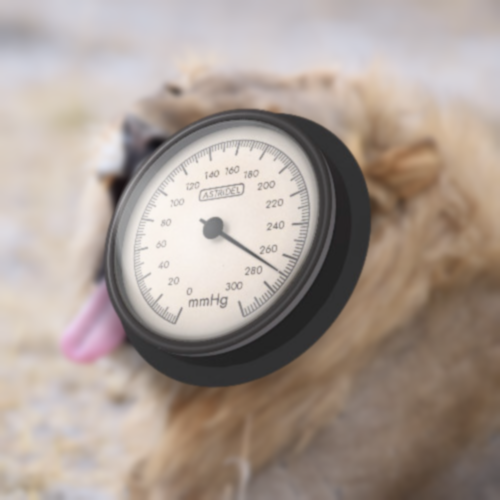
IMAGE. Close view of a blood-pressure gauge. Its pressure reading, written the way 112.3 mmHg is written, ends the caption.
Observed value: 270 mmHg
